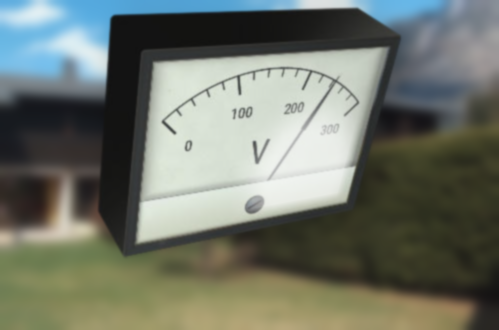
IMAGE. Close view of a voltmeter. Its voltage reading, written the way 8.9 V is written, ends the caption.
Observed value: 240 V
